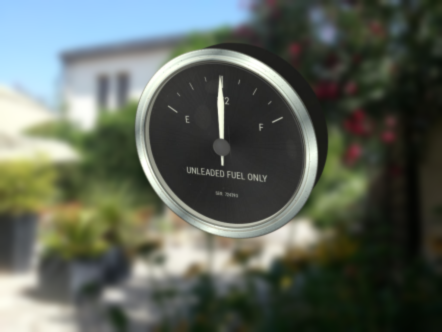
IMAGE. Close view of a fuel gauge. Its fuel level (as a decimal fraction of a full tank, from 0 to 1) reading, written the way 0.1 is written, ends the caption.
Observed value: 0.5
